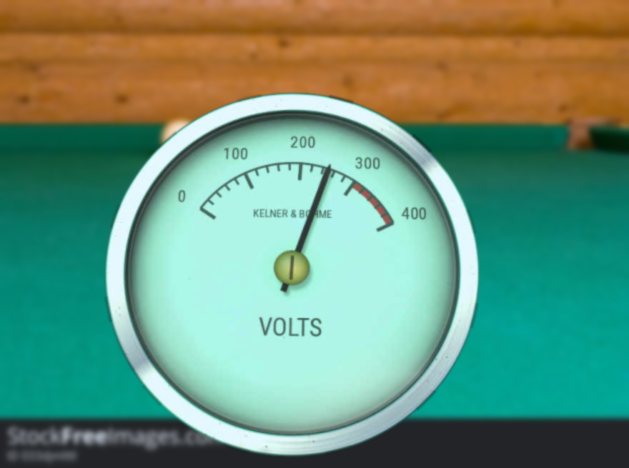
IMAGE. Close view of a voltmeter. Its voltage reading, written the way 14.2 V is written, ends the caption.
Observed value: 250 V
